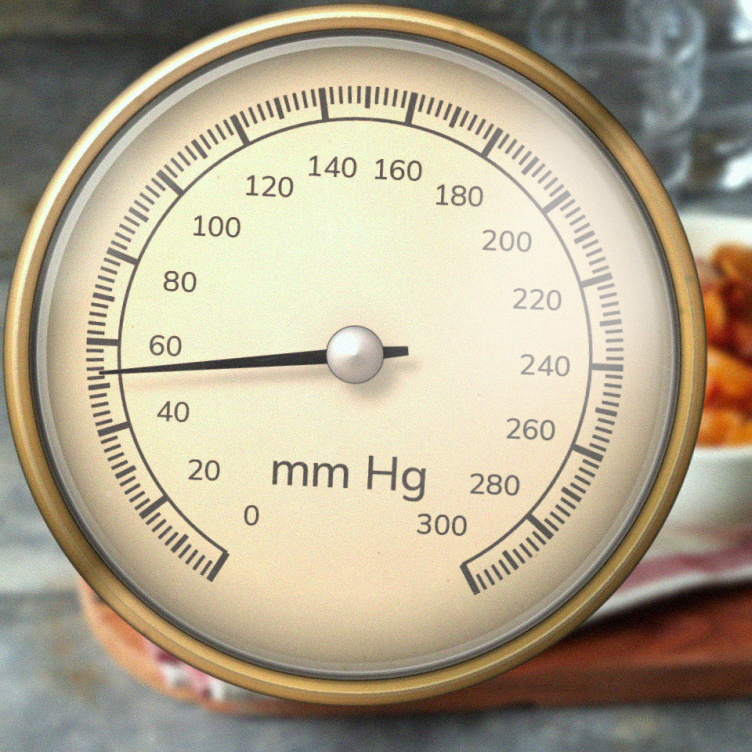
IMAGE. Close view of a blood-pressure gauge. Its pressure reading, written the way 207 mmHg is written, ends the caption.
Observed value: 53 mmHg
